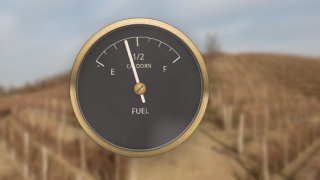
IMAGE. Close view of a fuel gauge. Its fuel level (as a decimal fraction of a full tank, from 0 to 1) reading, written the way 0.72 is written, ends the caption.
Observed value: 0.375
